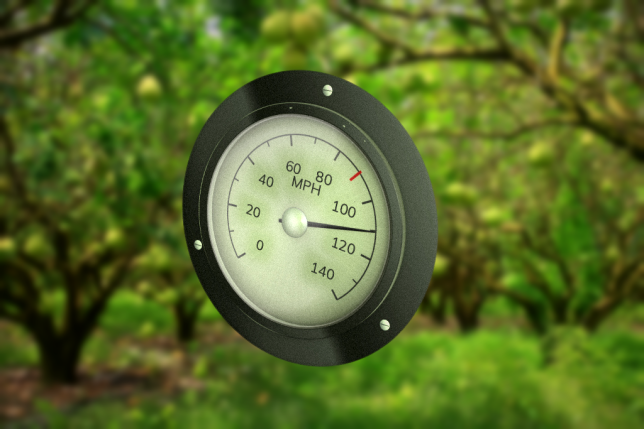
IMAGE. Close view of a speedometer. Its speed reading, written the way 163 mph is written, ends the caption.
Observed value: 110 mph
